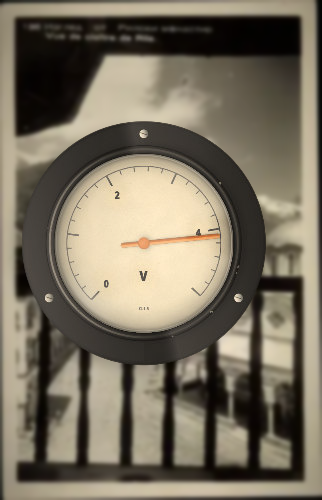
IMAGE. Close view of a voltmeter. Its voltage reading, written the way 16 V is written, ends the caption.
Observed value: 4.1 V
